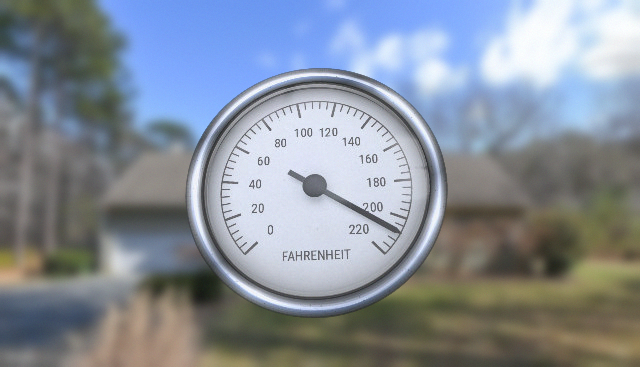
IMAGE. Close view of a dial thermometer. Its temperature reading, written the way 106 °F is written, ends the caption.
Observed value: 208 °F
